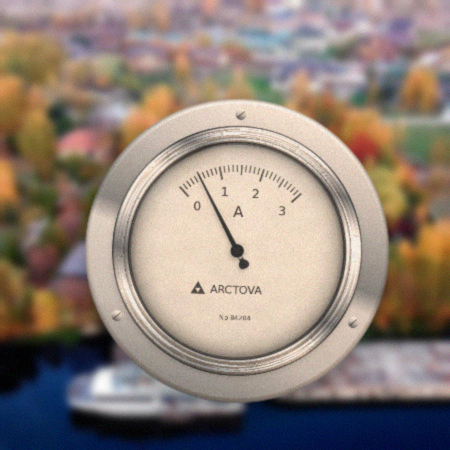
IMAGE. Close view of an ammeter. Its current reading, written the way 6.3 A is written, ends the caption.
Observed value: 0.5 A
